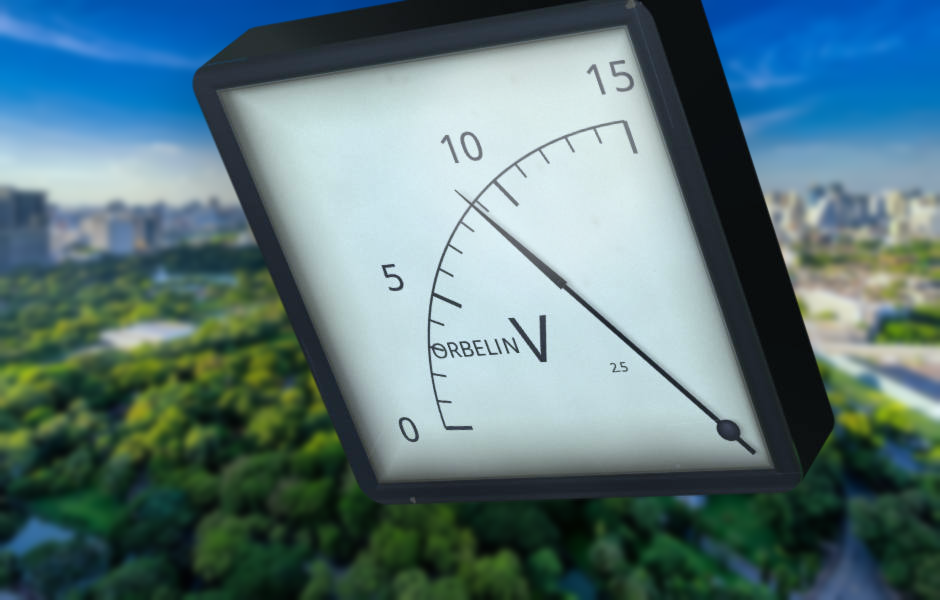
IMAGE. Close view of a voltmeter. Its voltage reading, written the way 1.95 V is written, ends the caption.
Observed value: 9 V
